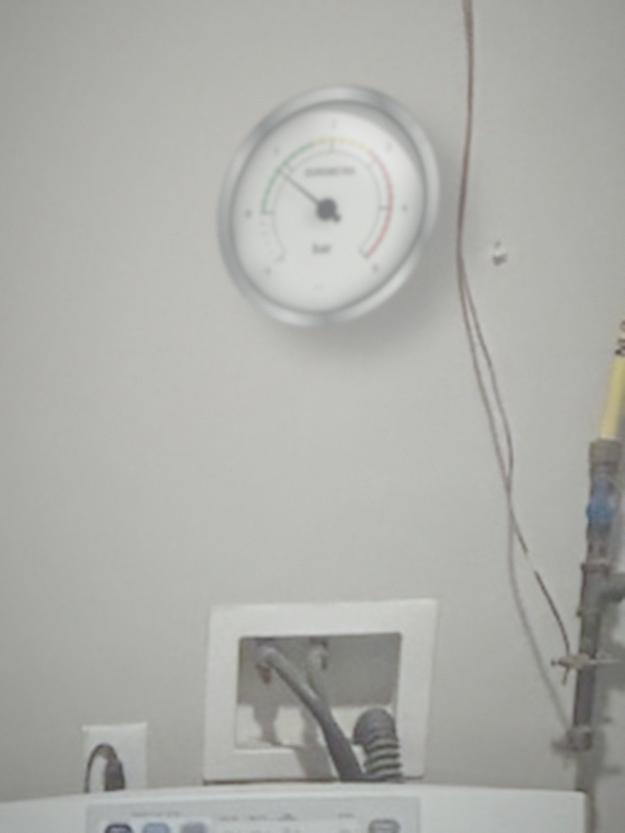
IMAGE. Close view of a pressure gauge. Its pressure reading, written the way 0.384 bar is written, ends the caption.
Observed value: 0.8 bar
